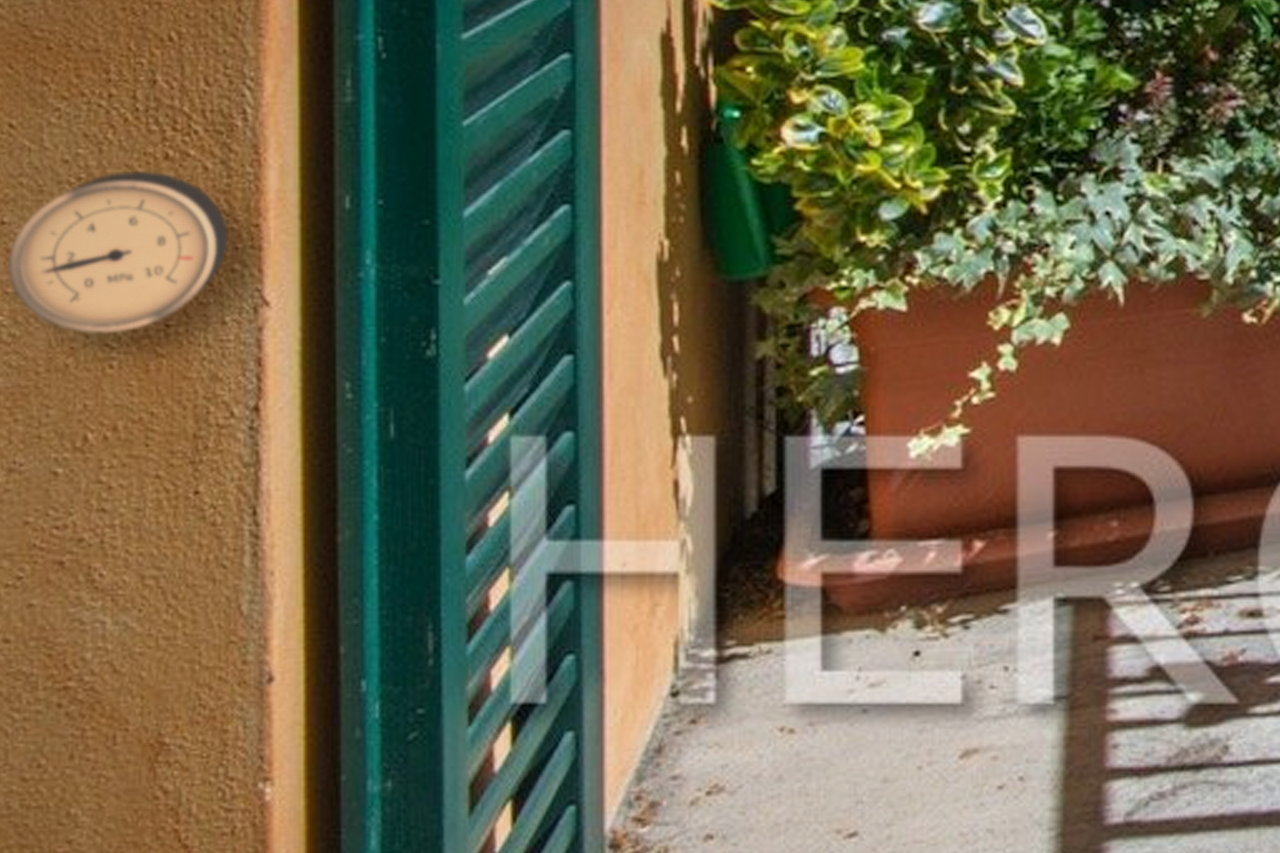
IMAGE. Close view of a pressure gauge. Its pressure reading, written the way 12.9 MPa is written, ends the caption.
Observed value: 1.5 MPa
